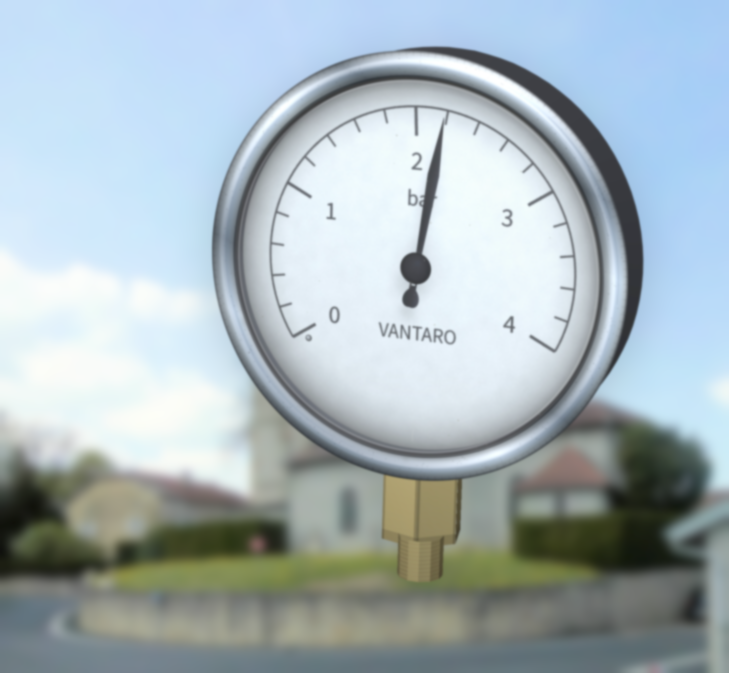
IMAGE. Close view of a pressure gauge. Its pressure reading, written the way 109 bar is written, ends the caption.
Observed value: 2.2 bar
